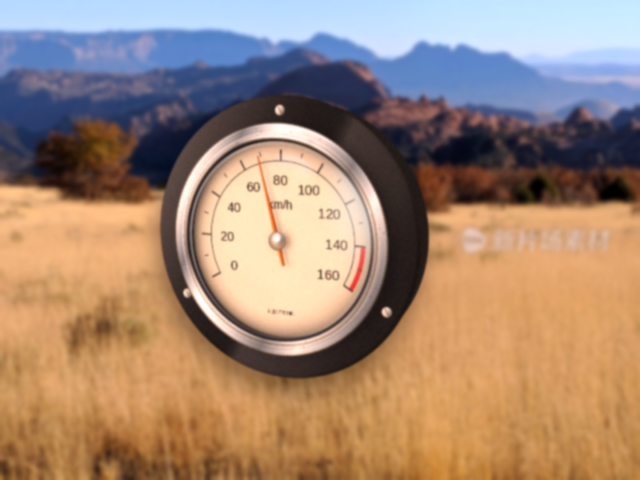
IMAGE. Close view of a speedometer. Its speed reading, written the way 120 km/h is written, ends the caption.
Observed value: 70 km/h
